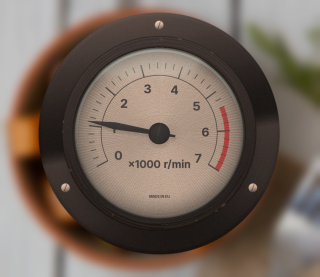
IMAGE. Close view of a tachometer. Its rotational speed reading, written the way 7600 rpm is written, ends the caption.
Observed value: 1100 rpm
